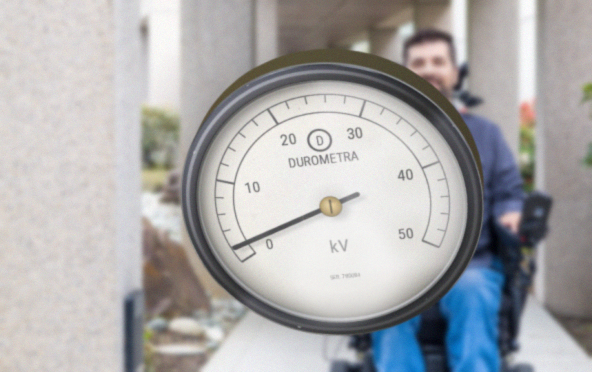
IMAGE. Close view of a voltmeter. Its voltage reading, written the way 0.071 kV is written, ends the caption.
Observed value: 2 kV
